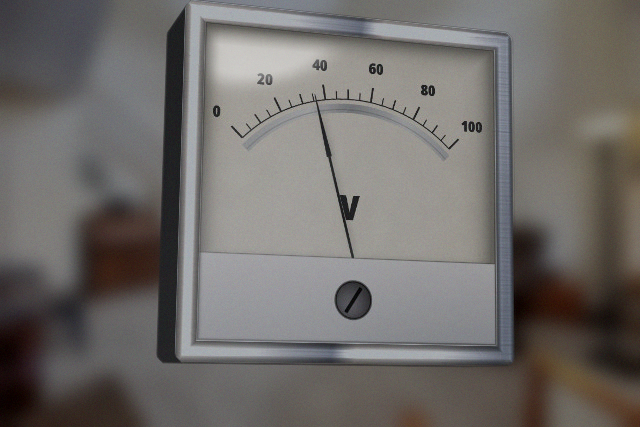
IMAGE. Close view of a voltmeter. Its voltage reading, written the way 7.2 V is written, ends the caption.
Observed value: 35 V
